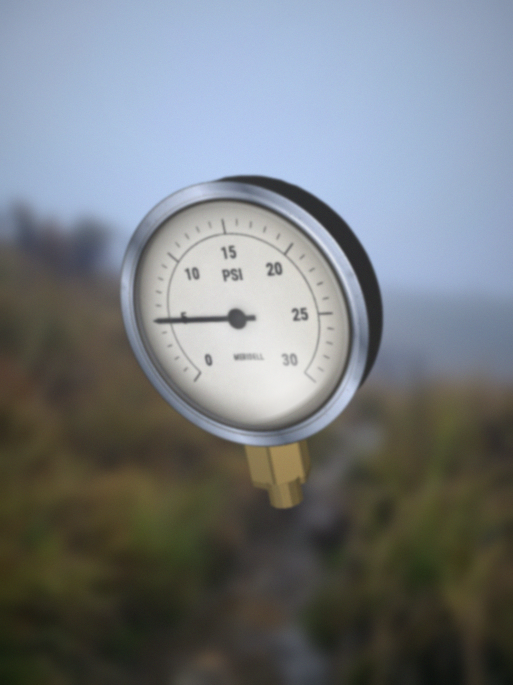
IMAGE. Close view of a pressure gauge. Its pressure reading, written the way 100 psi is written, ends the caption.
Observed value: 5 psi
